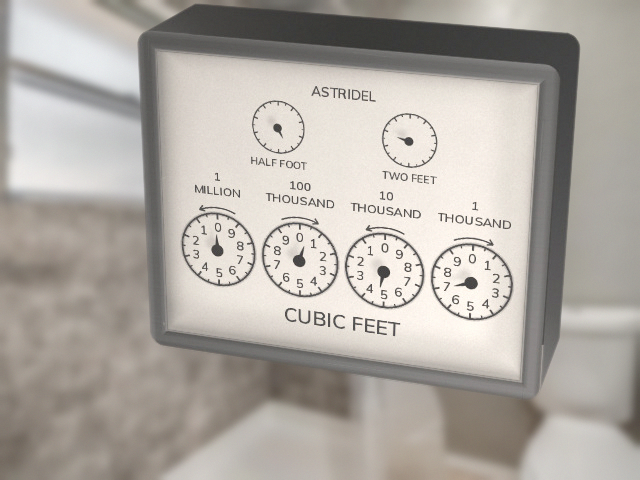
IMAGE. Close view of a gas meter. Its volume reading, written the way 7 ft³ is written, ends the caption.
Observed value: 4700 ft³
